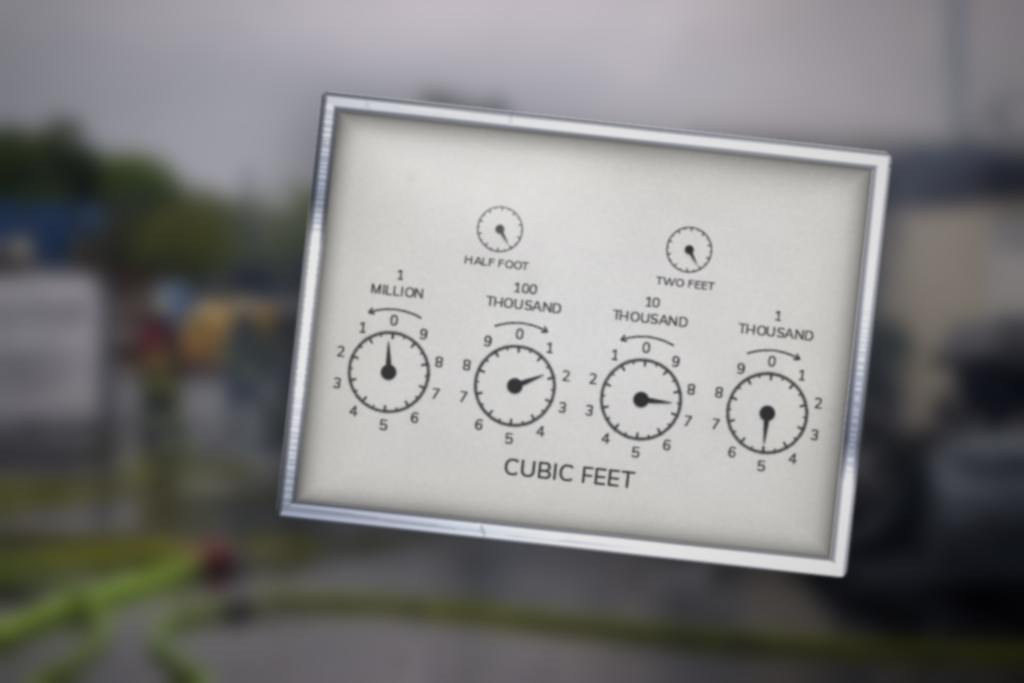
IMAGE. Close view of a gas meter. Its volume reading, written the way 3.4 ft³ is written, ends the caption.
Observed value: 17500 ft³
